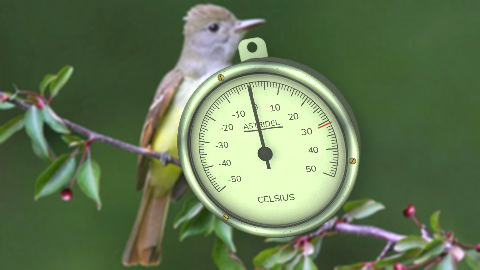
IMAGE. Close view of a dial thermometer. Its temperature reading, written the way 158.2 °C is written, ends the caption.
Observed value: 0 °C
